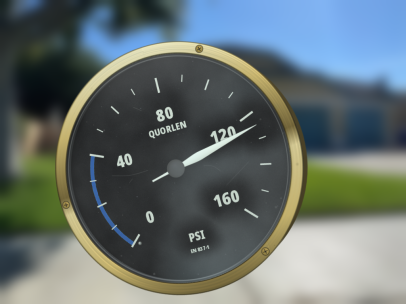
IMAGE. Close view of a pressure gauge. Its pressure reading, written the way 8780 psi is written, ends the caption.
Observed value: 125 psi
